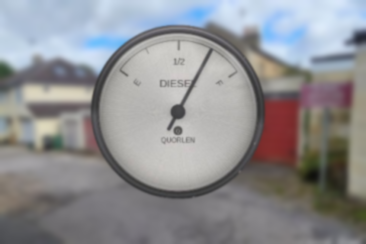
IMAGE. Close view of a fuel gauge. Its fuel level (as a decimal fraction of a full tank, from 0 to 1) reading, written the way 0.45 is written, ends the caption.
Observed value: 0.75
